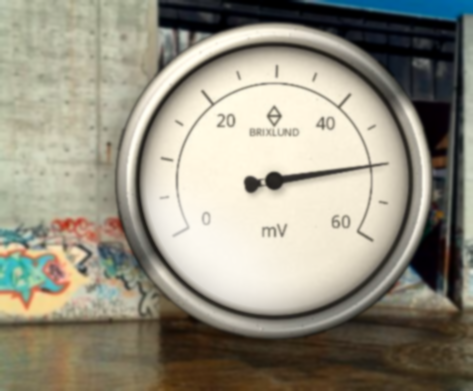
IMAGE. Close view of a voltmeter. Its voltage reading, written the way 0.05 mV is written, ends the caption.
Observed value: 50 mV
